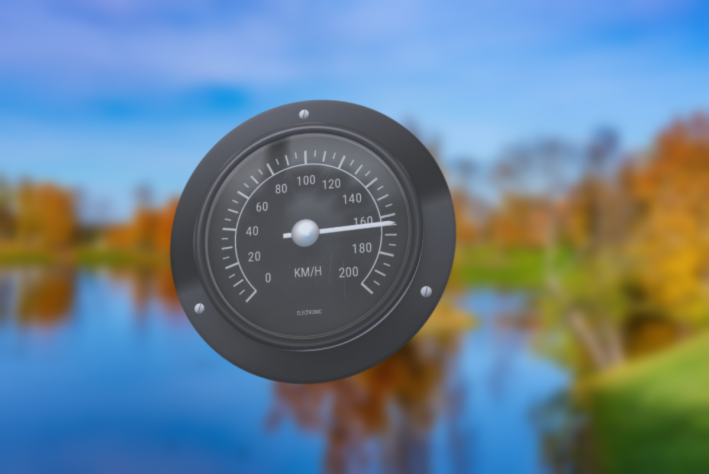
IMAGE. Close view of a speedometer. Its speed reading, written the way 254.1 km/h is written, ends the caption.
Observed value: 165 km/h
